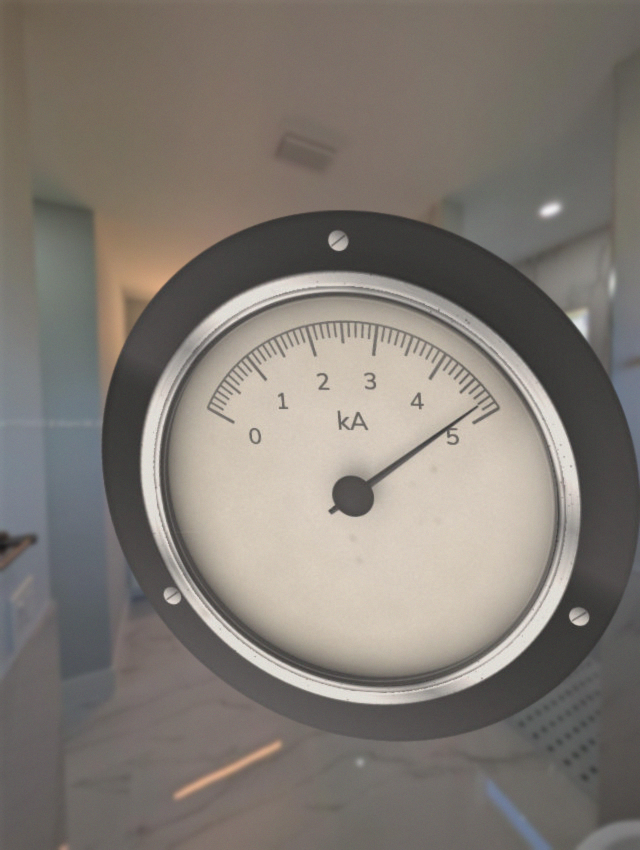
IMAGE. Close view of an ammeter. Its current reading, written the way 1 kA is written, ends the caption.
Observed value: 4.8 kA
